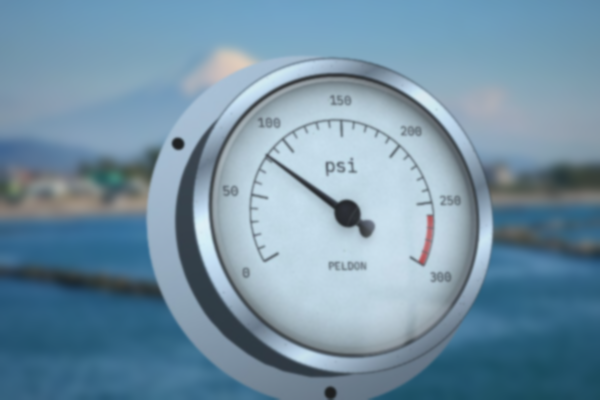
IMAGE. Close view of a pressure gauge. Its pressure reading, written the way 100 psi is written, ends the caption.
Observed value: 80 psi
